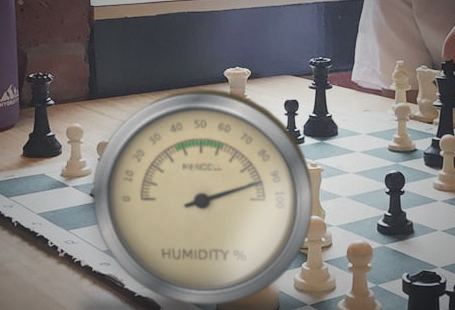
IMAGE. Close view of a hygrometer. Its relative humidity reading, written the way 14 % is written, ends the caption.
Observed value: 90 %
